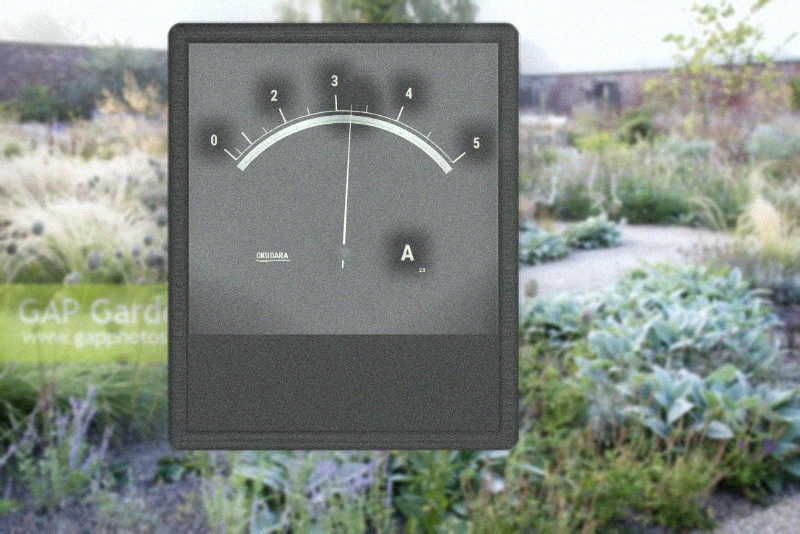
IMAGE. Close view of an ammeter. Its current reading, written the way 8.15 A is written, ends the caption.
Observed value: 3.25 A
